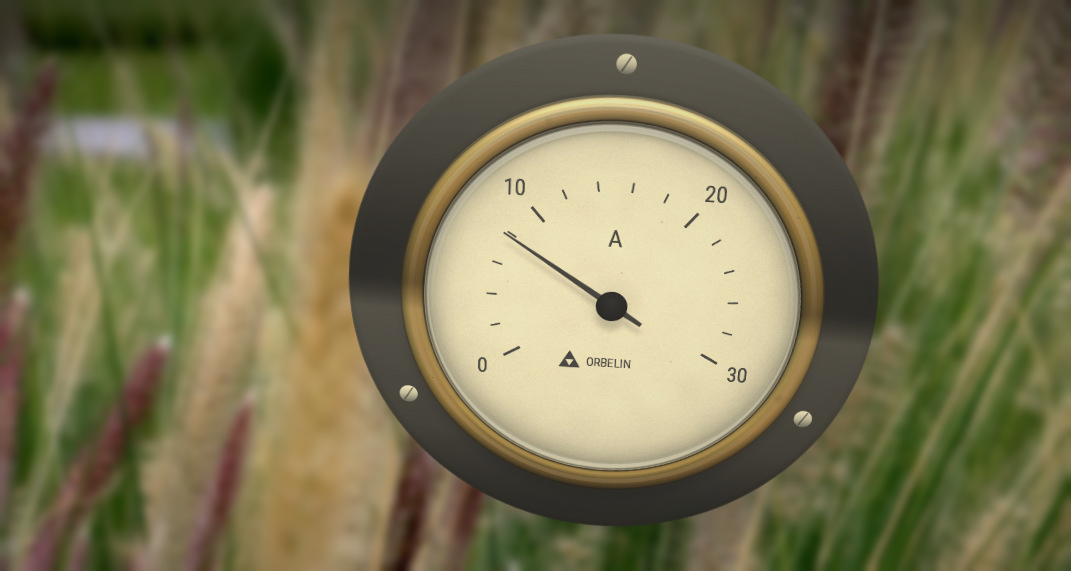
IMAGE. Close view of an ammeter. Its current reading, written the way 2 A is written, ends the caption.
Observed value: 8 A
